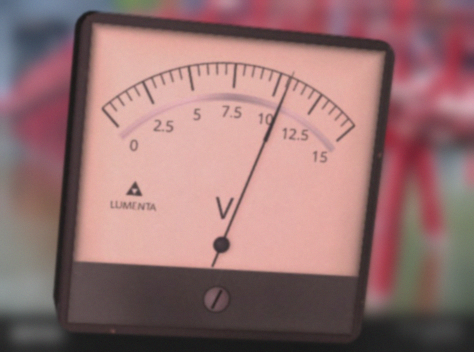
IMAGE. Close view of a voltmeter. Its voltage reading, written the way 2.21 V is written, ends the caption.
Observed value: 10.5 V
